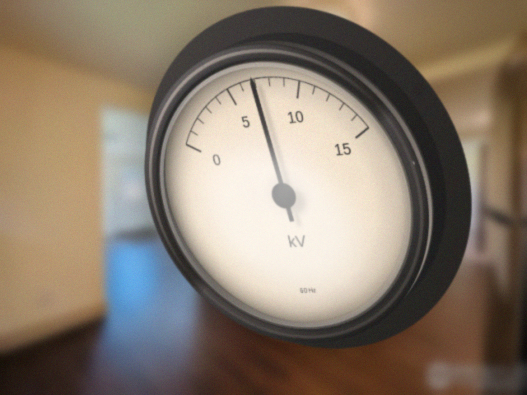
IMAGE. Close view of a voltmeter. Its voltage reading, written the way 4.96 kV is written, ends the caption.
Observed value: 7 kV
